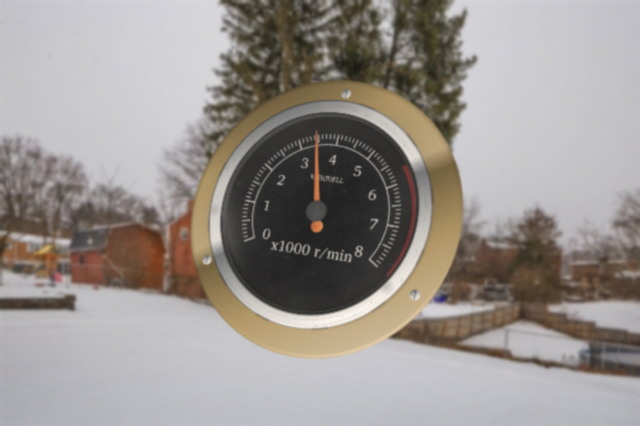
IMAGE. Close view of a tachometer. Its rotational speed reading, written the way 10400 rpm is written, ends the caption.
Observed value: 3500 rpm
